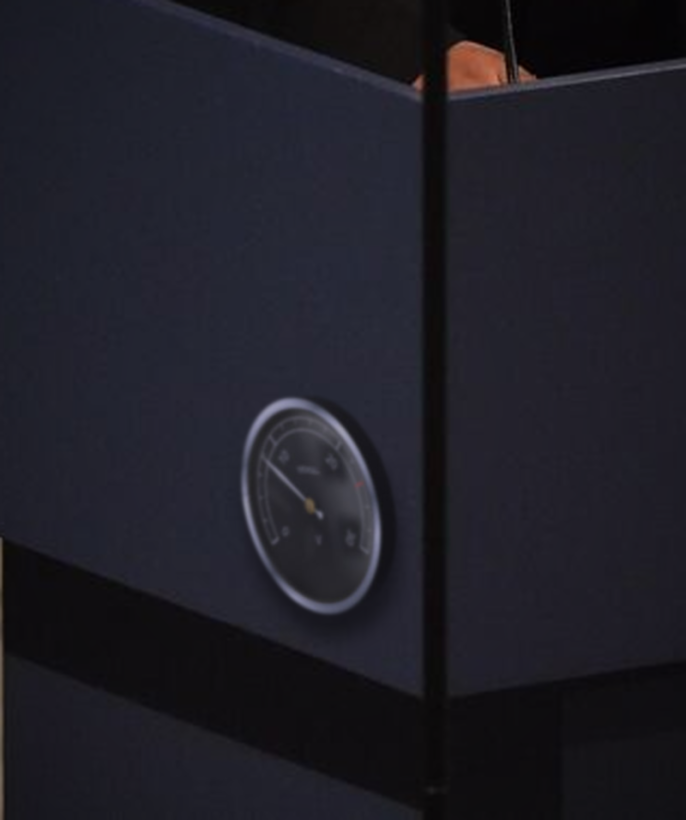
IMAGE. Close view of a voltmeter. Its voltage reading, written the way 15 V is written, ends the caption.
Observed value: 8 V
